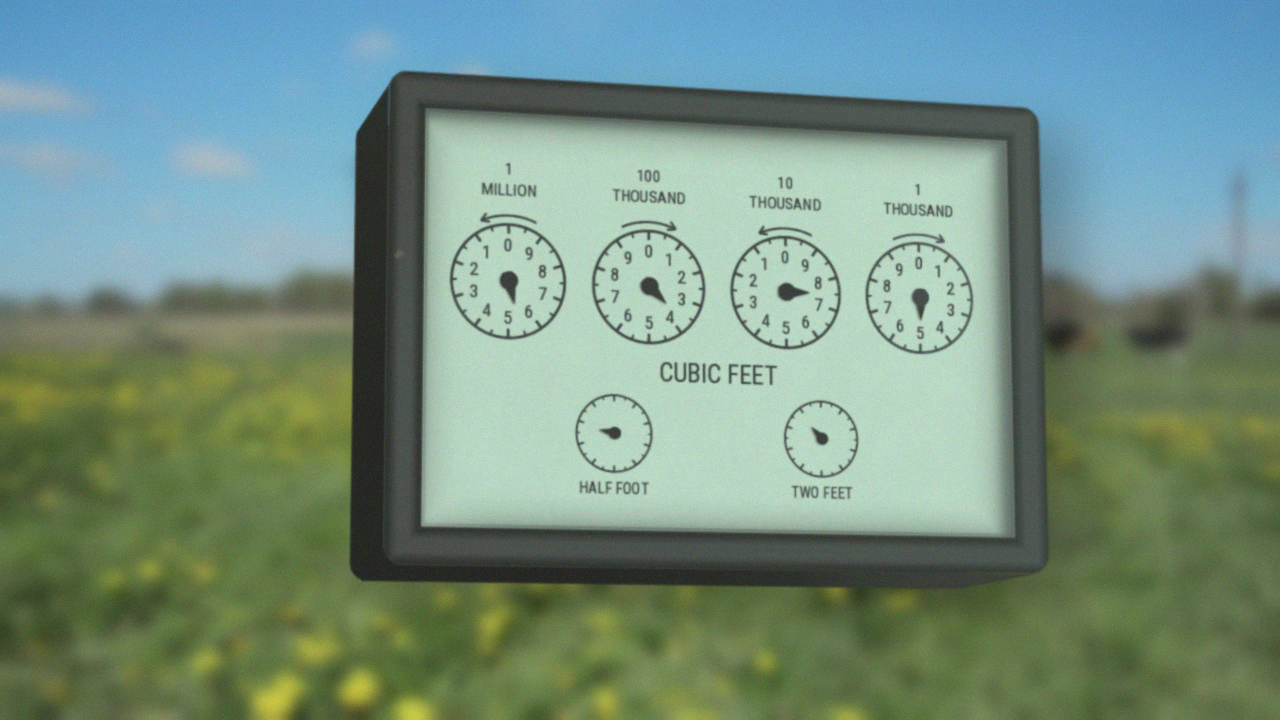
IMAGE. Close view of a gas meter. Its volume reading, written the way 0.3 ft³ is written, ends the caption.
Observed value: 537500 ft³
